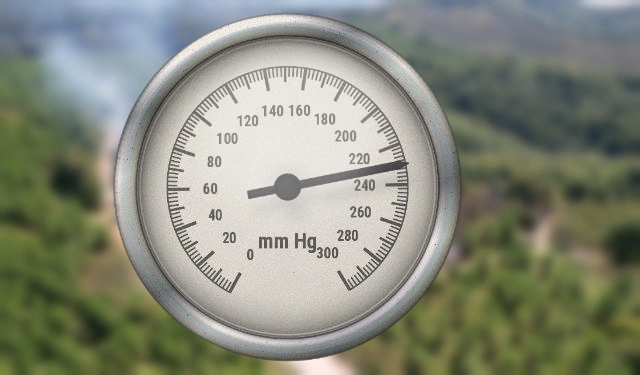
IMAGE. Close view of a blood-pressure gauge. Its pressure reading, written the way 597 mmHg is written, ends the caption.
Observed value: 230 mmHg
